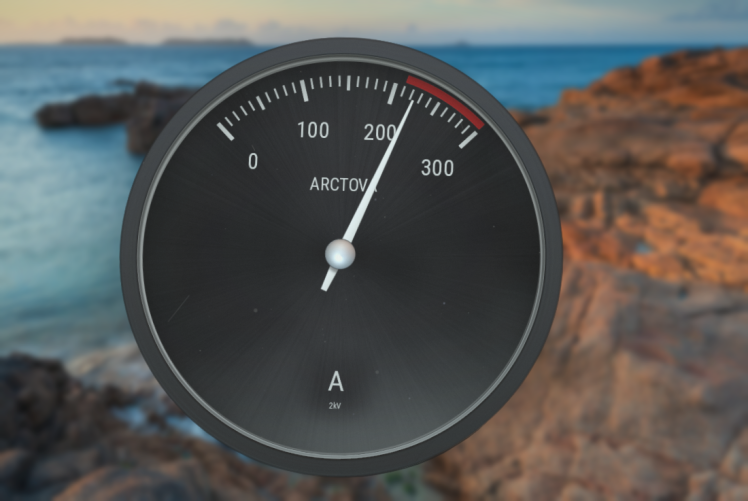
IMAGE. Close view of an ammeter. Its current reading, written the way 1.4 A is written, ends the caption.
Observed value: 225 A
